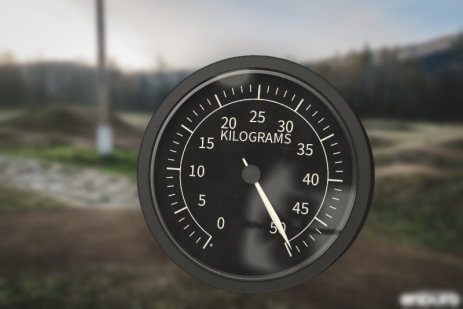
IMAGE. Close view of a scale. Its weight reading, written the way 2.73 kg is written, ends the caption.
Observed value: 49.5 kg
